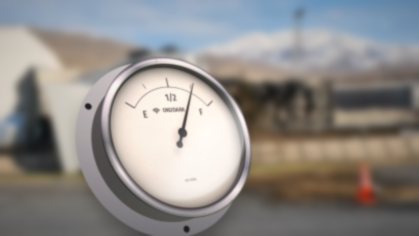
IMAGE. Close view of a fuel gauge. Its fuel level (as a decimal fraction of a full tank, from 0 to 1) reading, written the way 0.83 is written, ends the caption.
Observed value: 0.75
